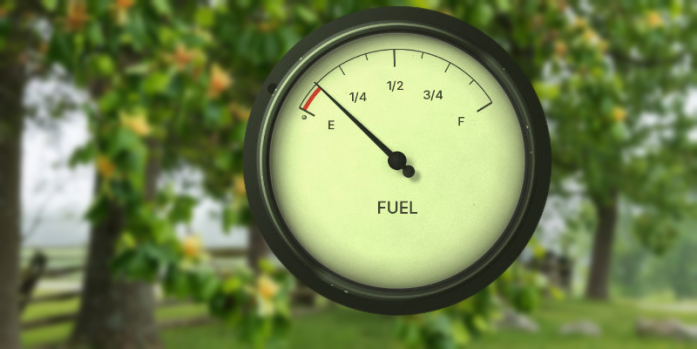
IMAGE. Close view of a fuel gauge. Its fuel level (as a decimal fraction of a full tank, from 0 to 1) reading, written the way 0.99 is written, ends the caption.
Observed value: 0.125
